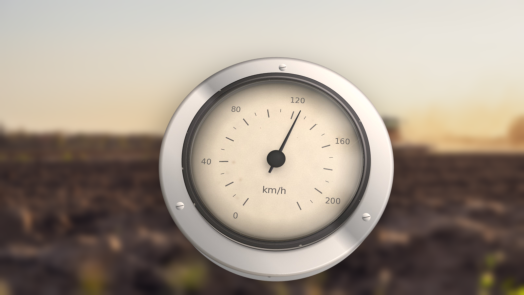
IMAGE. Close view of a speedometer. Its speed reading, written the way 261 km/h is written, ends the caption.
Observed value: 125 km/h
